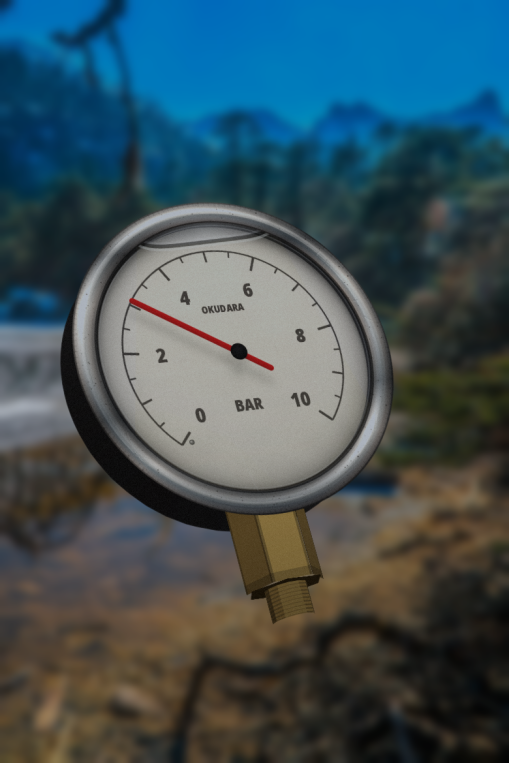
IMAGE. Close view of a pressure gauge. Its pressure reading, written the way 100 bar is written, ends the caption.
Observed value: 3 bar
